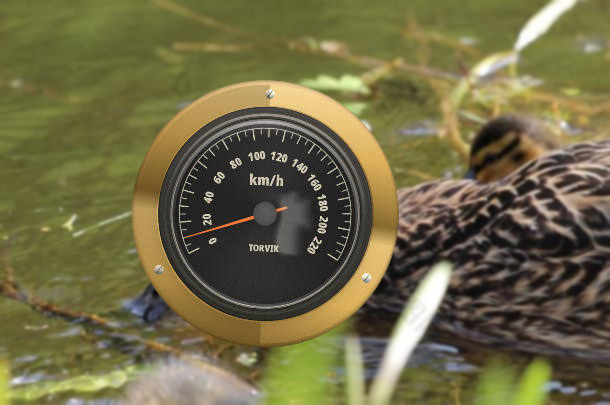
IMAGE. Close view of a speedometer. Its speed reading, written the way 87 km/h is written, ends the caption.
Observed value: 10 km/h
